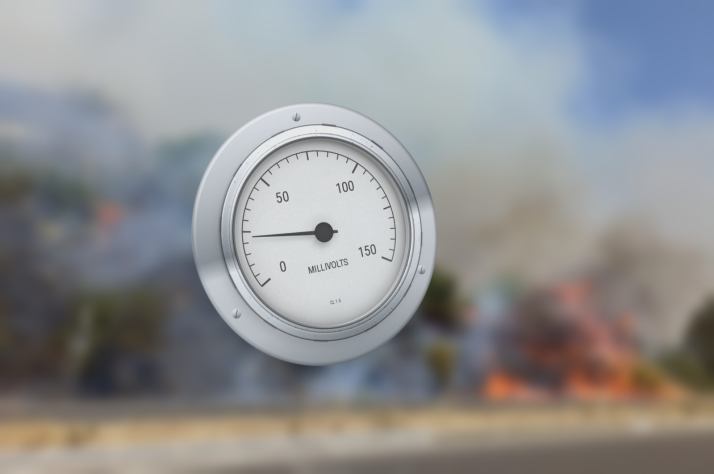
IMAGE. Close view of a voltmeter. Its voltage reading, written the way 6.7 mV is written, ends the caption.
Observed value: 22.5 mV
